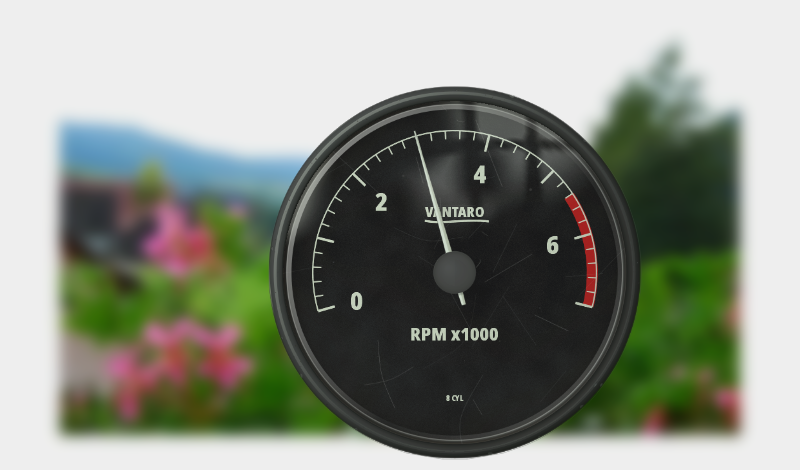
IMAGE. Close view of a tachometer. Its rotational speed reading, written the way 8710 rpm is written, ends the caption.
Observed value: 3000 rpm
